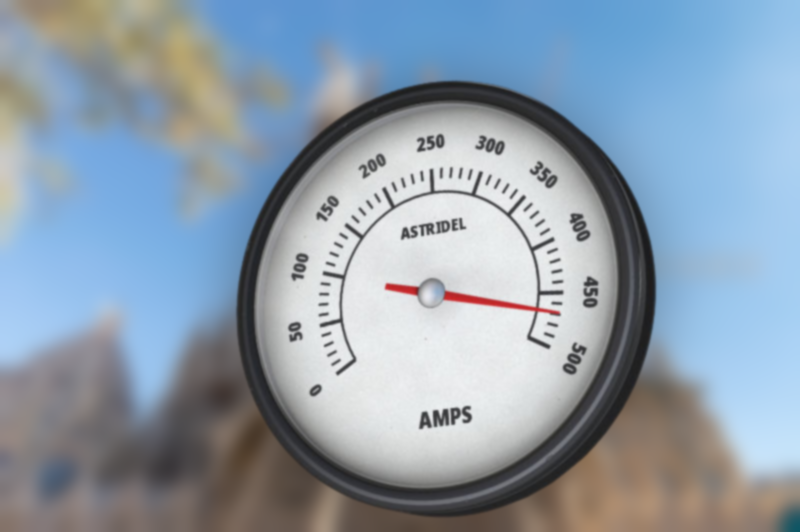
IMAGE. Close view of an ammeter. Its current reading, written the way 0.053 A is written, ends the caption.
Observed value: 470 A
